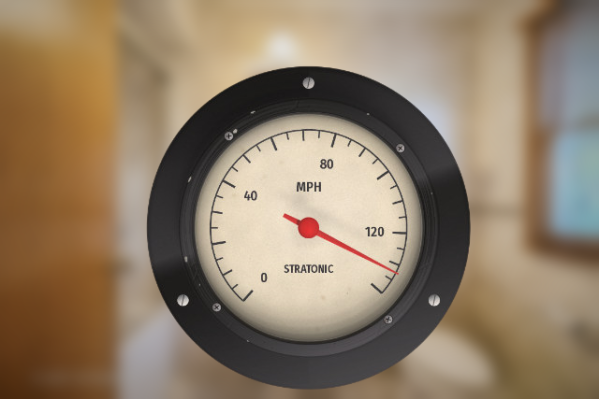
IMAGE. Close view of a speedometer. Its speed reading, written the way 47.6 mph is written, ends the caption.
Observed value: 132.5 mph
